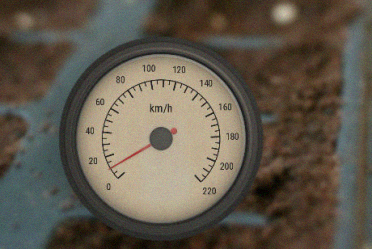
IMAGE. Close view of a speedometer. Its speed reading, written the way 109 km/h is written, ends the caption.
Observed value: 10 km/h
